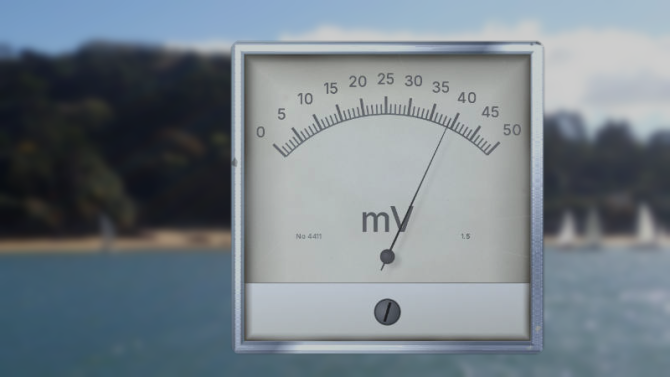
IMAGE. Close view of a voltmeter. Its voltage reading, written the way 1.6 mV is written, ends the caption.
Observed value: 39 mV
